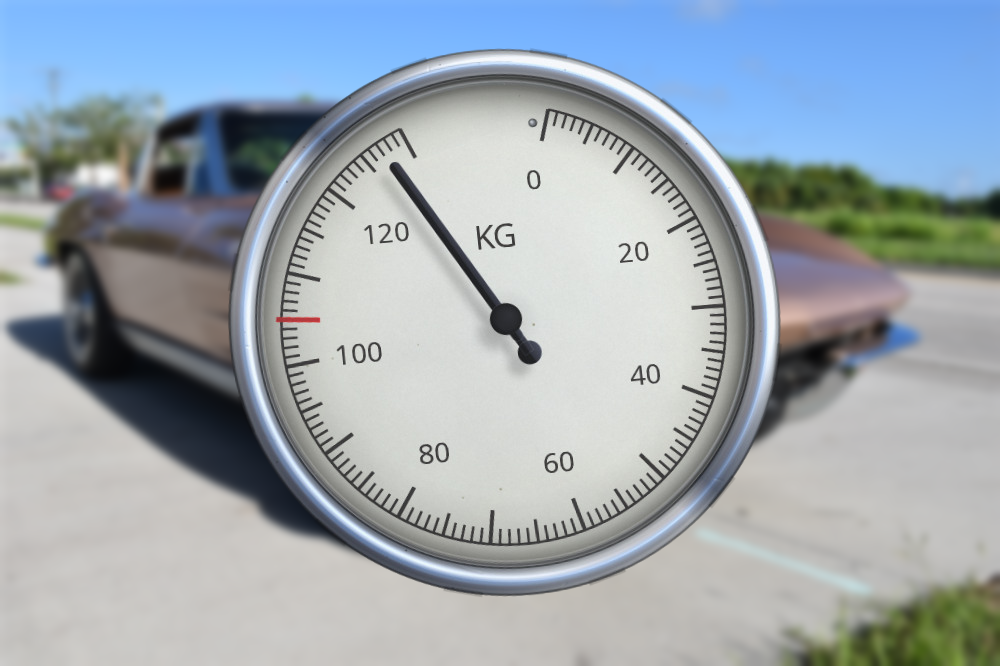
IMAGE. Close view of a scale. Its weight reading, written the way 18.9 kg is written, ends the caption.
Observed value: 127 kg
